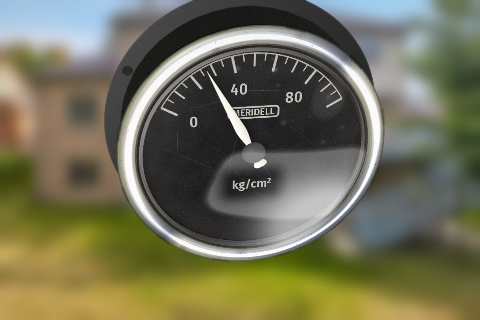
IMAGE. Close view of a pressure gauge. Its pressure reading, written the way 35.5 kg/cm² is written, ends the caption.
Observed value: 27.5 kg/cm²
